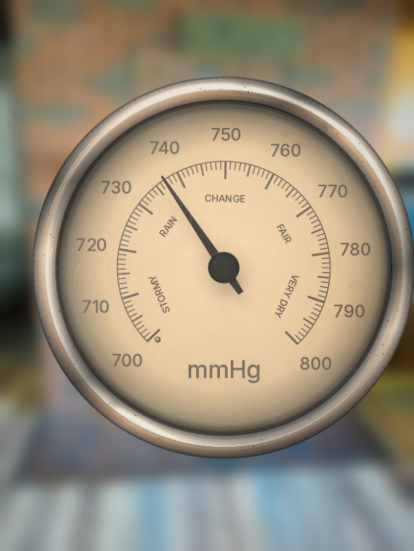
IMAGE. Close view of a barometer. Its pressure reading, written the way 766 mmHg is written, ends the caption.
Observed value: 737 mmHg
